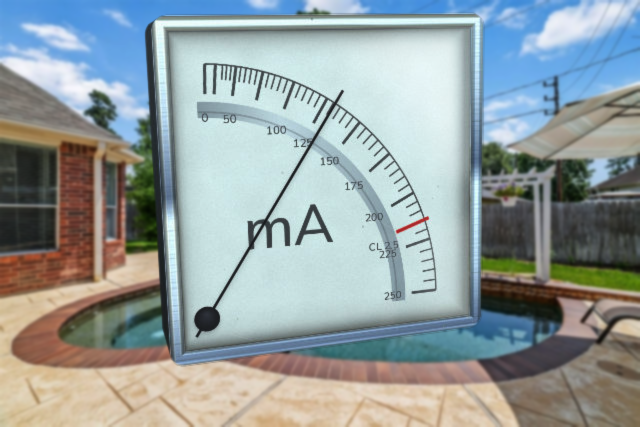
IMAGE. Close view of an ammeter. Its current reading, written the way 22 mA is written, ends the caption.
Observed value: 130 mA
